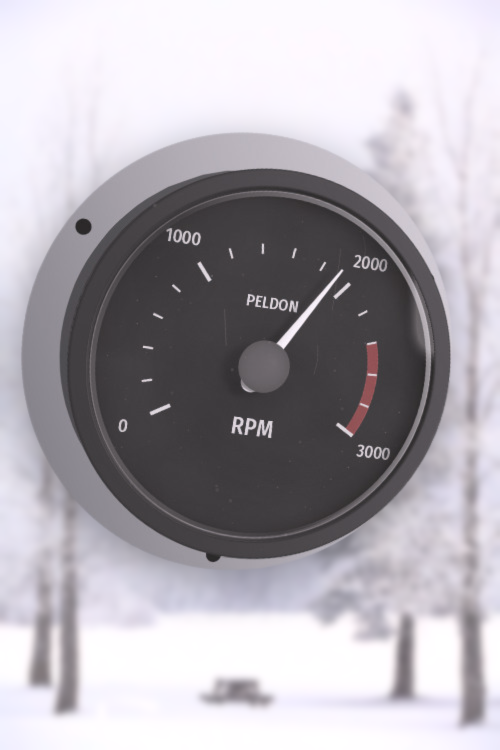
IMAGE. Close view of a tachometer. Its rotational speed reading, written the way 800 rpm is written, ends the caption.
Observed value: 1900 rpm
